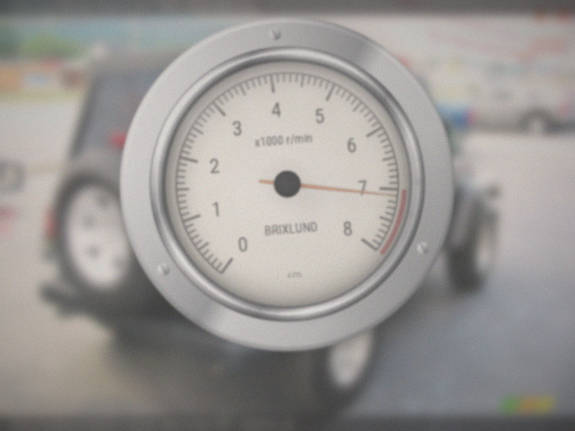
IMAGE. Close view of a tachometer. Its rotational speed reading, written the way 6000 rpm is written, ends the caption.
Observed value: 7100 rpm
